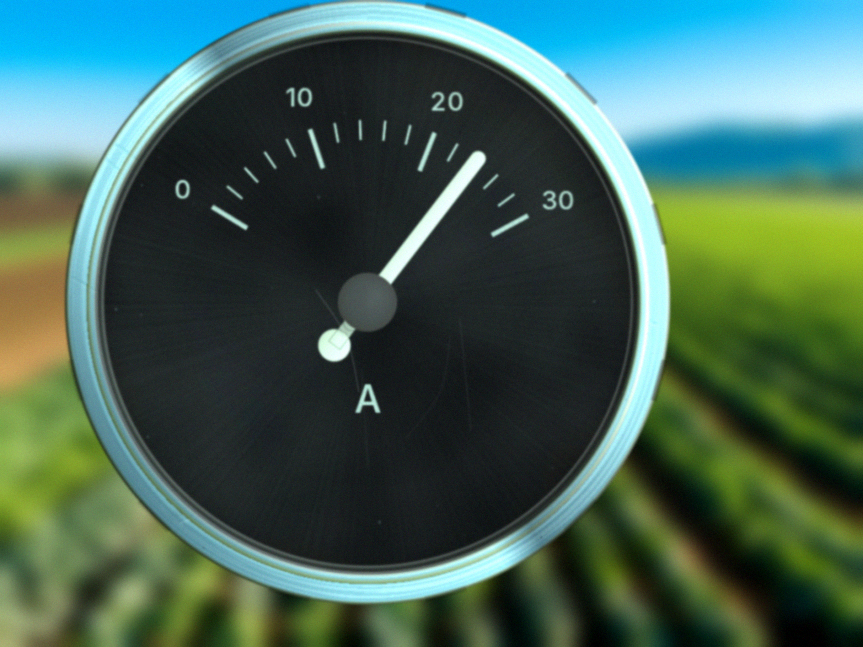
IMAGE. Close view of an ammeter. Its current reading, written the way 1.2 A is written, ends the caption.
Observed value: 24 A
